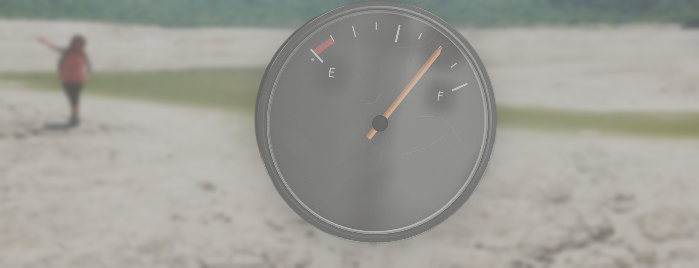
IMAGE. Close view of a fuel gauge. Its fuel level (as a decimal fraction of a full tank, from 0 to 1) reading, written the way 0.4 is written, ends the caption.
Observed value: 0.75
